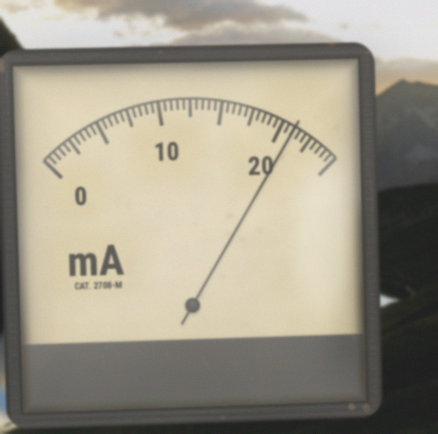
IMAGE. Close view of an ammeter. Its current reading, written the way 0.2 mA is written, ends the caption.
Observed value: 21 mA
